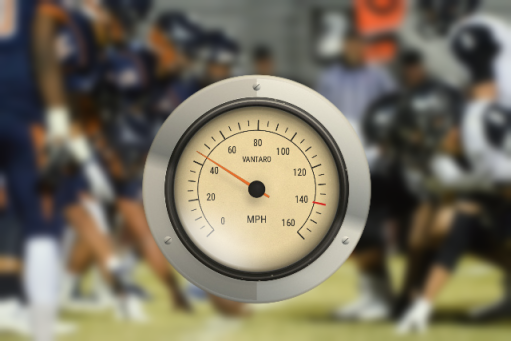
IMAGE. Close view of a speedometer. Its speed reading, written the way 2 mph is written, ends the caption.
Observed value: 45 mph
